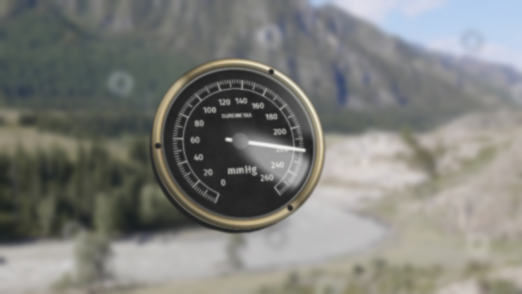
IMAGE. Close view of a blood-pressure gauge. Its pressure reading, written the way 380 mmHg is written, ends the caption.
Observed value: 220 mmHg
